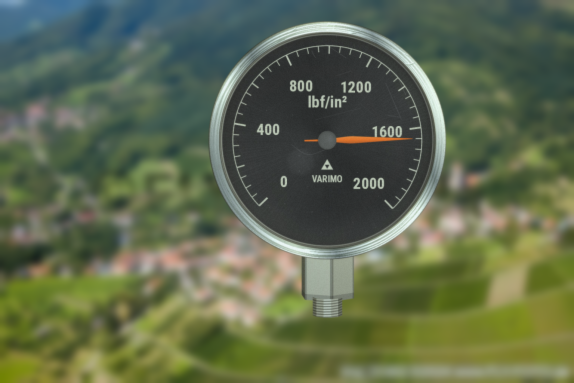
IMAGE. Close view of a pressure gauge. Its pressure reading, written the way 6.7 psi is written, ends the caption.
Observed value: 1650 psi
